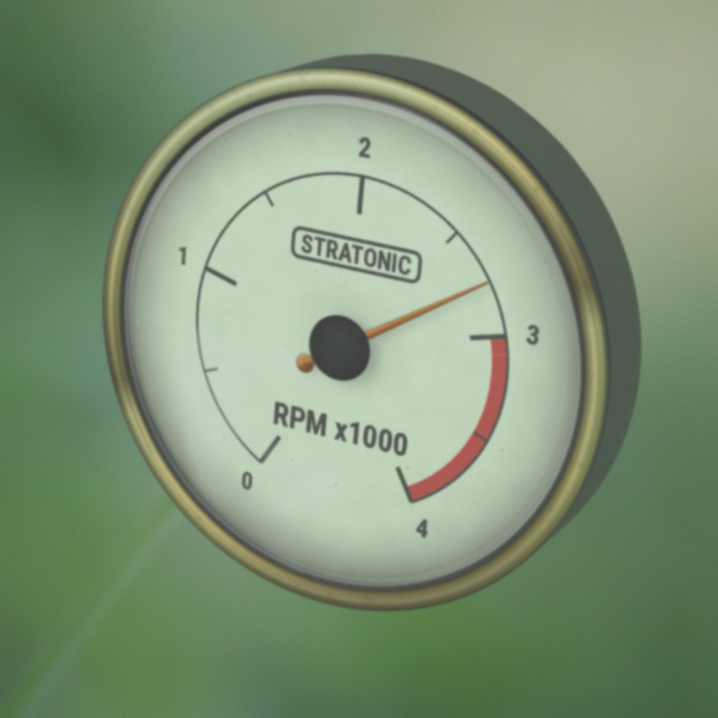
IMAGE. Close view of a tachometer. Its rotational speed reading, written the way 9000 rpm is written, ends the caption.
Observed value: 2750 rpm
